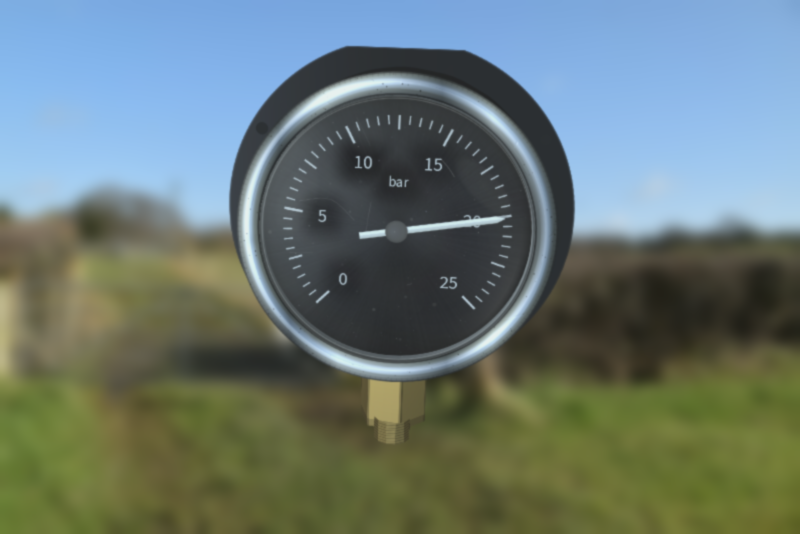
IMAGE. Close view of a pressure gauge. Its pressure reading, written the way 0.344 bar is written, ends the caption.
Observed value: 20 bar
